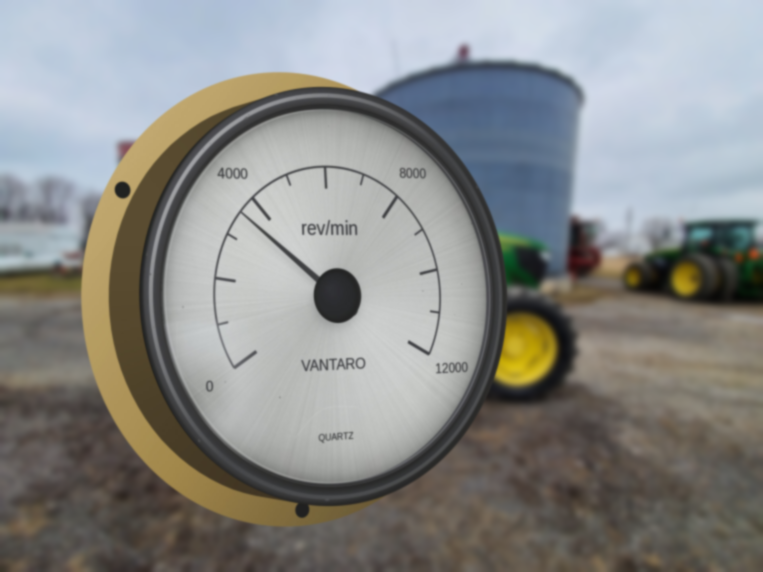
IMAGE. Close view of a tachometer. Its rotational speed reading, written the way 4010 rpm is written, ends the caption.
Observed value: 3500 rpm
